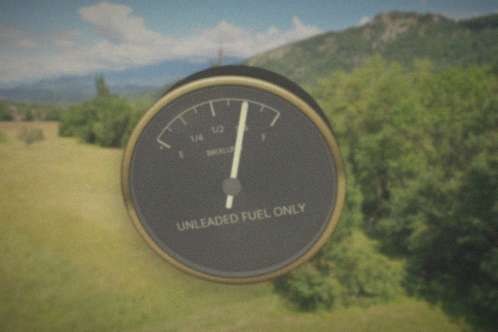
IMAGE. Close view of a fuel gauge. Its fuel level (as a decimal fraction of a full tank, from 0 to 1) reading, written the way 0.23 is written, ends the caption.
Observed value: 0.75
